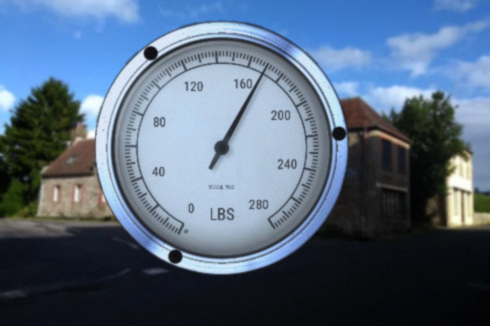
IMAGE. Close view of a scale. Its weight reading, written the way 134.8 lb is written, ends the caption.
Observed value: 170 lb
